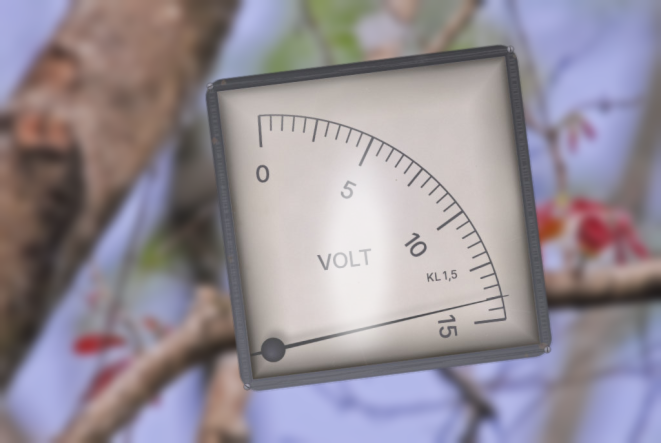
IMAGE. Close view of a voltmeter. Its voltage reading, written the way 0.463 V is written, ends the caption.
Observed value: 14 V
